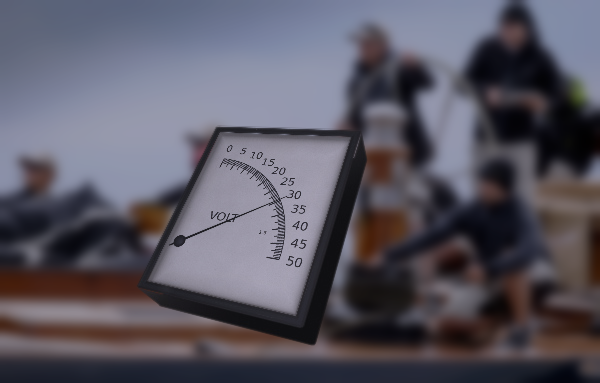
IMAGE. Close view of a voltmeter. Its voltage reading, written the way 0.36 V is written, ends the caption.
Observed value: 30 V
